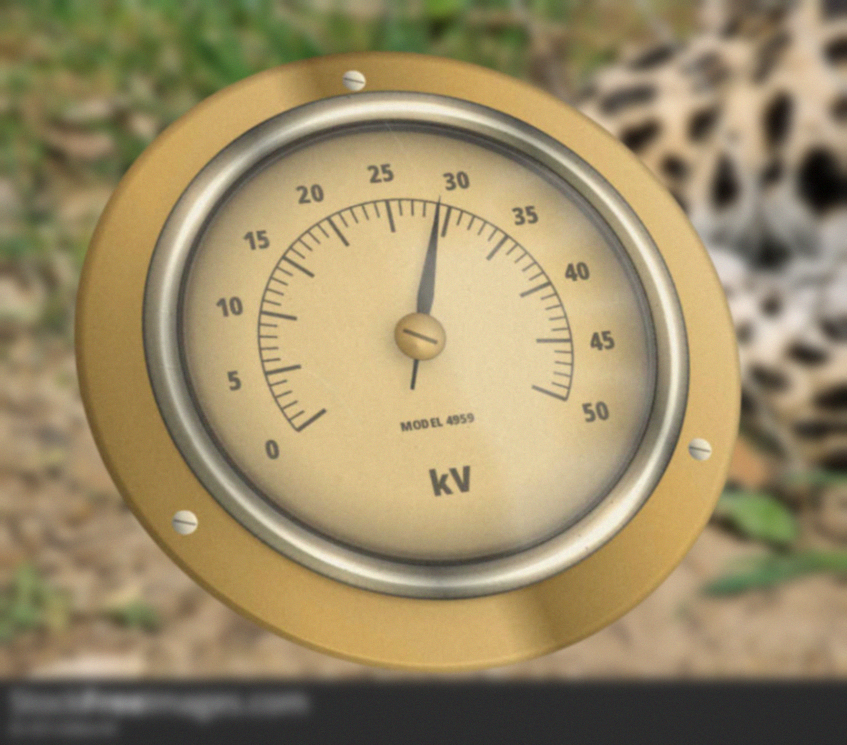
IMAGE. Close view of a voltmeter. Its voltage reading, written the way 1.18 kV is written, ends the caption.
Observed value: 29 kV
